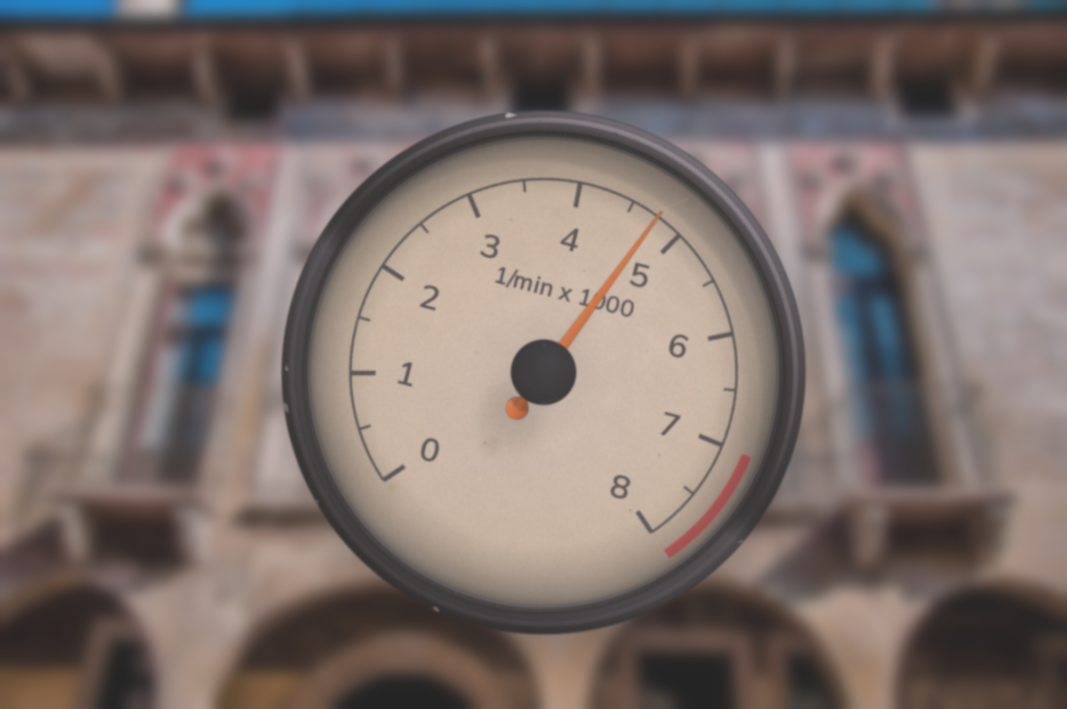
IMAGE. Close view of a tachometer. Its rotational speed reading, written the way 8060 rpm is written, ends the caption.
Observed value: 4750 rpm
